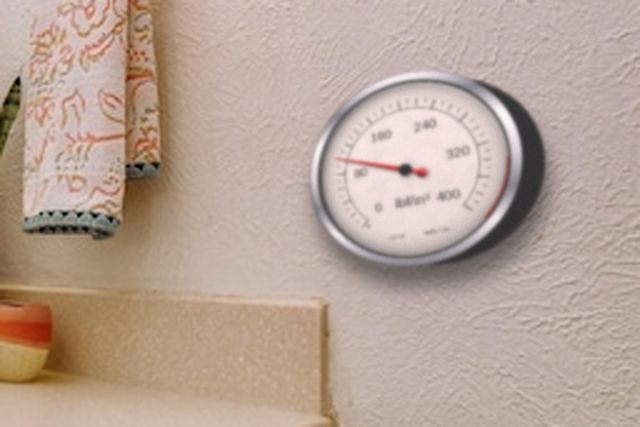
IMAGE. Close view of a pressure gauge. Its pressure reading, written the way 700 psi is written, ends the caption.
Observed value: 100 psi
